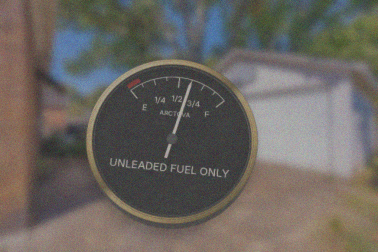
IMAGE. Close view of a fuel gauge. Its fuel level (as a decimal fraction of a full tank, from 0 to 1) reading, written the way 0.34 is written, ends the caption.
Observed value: 0.625
